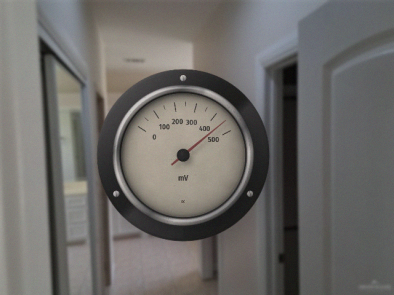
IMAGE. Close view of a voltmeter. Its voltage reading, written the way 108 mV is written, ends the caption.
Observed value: 450 mV
